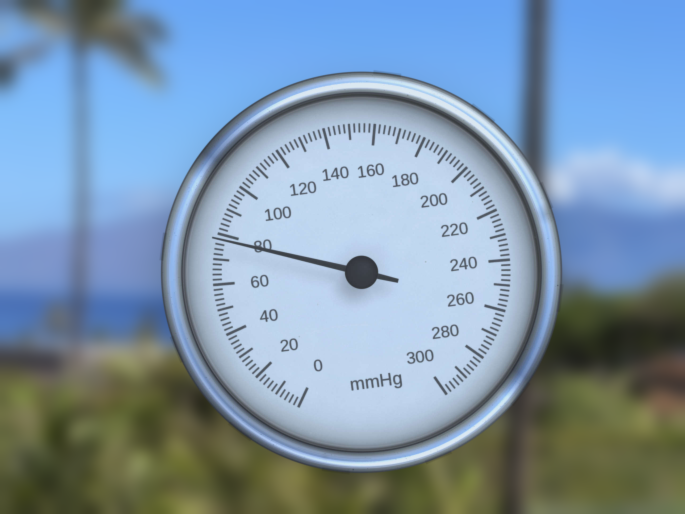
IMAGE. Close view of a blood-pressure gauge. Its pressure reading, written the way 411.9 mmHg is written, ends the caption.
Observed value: 78 mmHg
